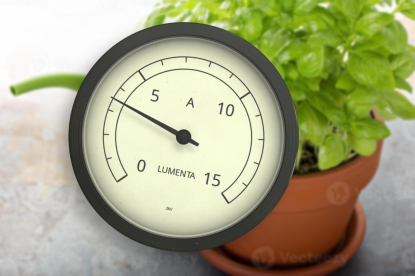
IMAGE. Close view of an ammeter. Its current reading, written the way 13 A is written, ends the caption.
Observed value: 3.5 A
